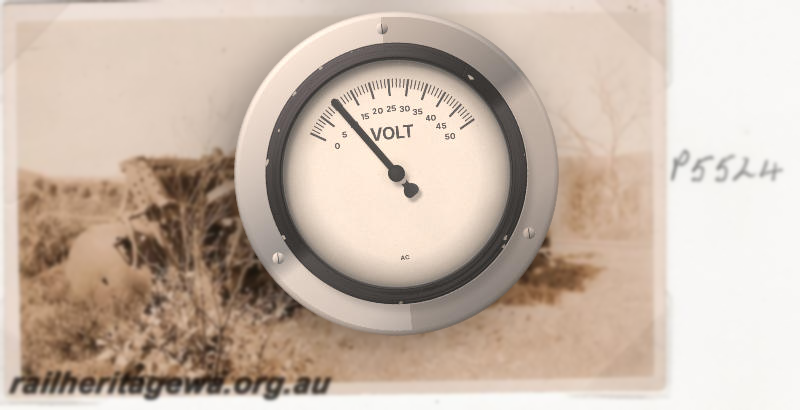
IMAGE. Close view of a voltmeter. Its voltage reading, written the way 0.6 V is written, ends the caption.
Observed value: 10 V
